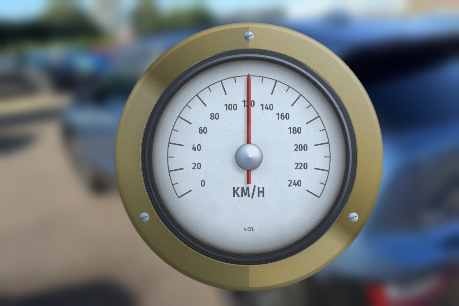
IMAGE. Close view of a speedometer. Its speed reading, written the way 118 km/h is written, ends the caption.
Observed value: 120 km/h
